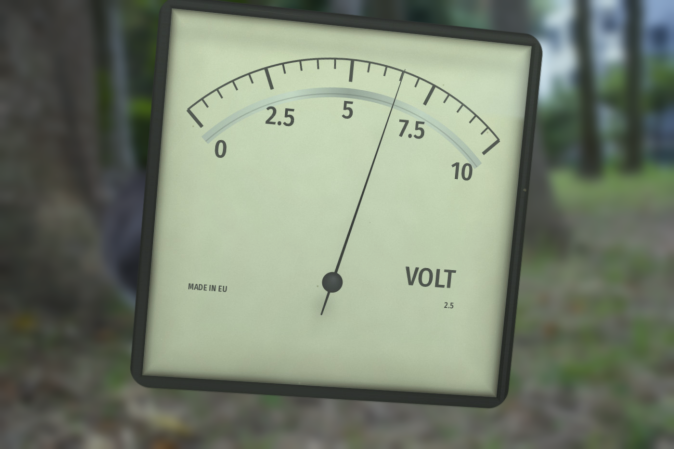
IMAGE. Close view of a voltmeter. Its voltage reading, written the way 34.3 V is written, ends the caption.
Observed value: 6.5 V
